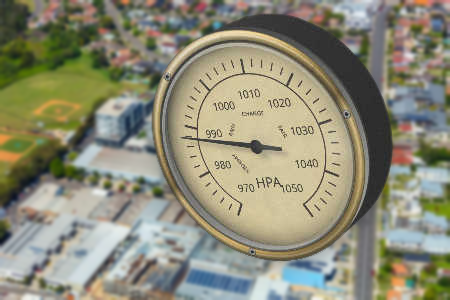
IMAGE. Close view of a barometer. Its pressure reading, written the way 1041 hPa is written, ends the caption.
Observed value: 988 hPa
